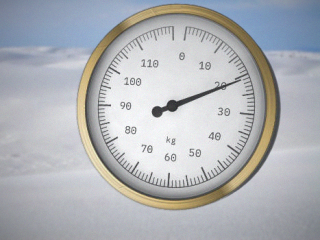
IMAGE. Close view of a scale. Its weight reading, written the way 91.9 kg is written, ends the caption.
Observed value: 21 kg
